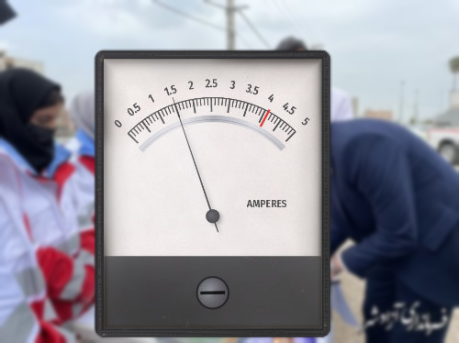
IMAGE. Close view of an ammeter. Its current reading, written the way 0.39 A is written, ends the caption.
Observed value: 1.5 A
